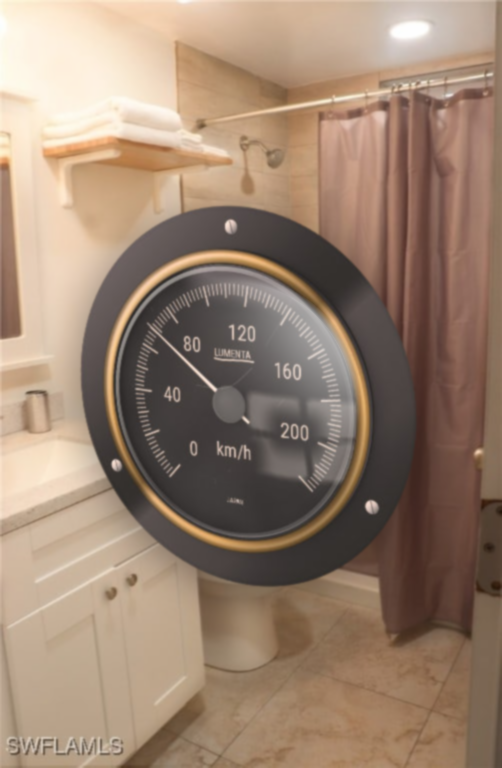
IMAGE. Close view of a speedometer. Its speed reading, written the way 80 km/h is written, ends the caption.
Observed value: 70 km/h
